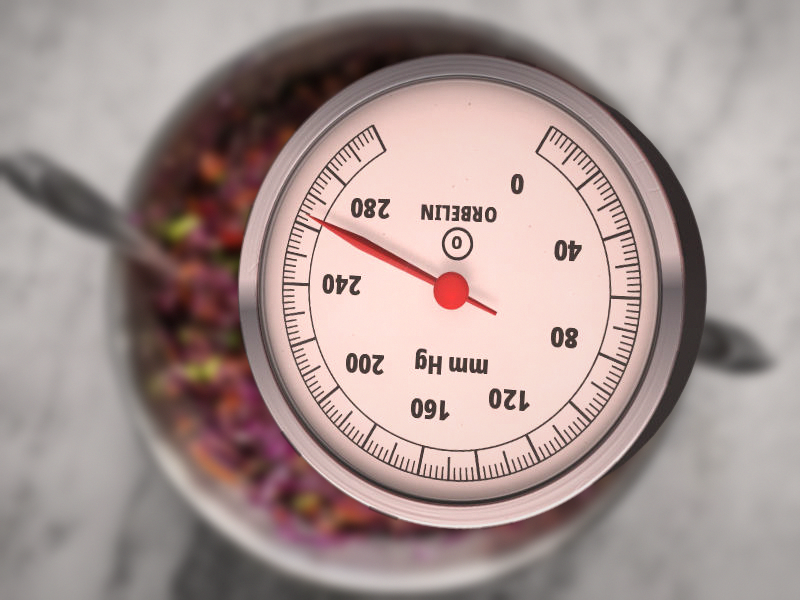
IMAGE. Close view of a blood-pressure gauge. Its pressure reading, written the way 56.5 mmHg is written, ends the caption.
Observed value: 264 mmHg
